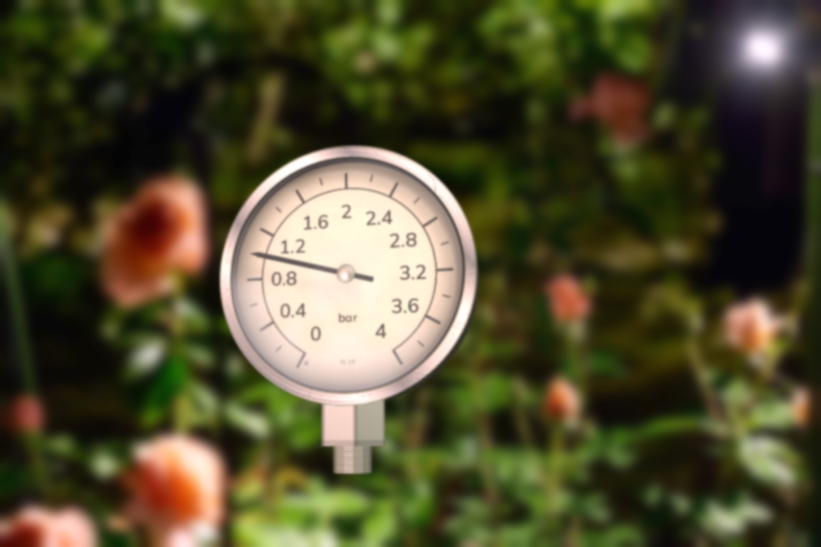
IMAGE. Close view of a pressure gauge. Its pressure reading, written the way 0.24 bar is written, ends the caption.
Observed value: 1 bar
